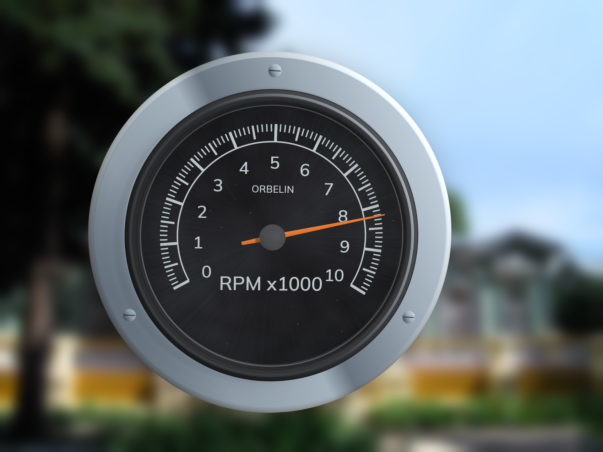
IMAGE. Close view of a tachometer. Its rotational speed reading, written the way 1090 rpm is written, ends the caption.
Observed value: 8200 rpm
